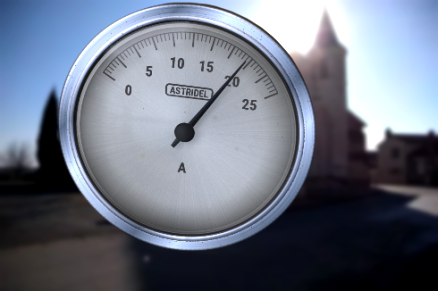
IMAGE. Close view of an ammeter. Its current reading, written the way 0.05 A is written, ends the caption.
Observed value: 19.5 A
